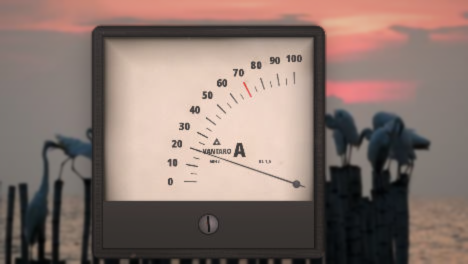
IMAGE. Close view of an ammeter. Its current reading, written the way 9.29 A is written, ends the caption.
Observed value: 20 A
